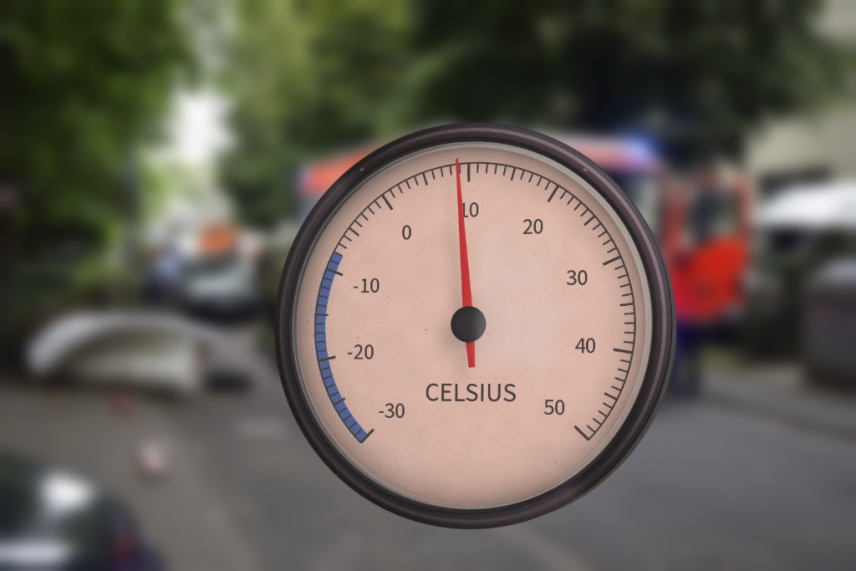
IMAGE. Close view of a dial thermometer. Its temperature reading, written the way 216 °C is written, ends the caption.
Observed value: 9 °C
